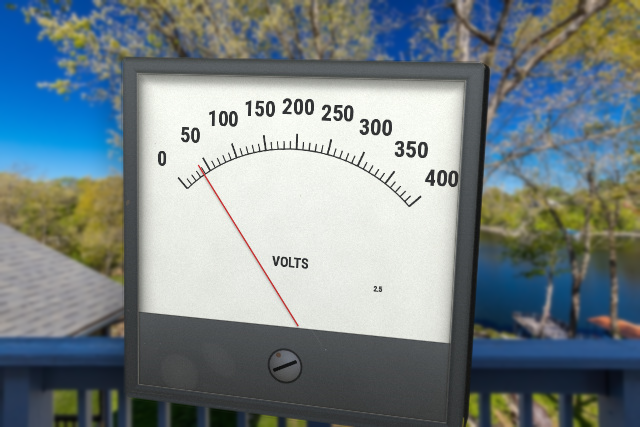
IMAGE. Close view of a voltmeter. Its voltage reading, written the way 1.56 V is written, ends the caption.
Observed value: 40 V
